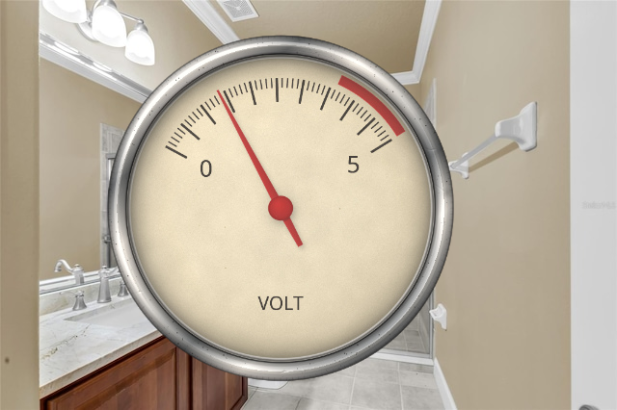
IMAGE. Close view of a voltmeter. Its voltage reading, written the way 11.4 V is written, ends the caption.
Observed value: 1.4 V
